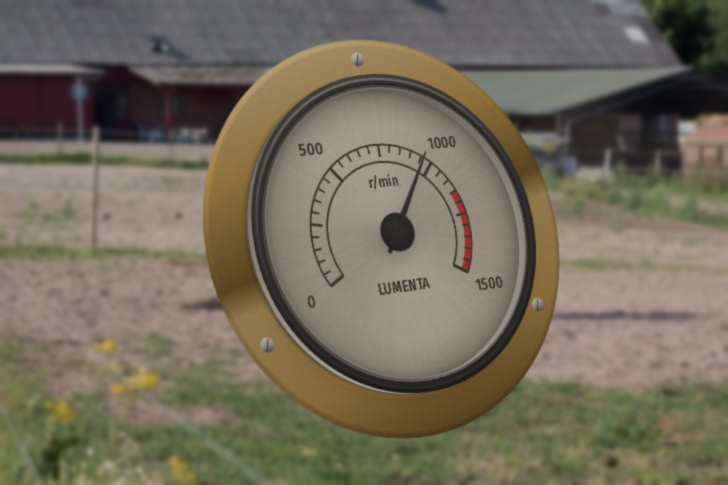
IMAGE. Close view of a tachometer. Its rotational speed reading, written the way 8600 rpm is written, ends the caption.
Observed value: 950 rpm
